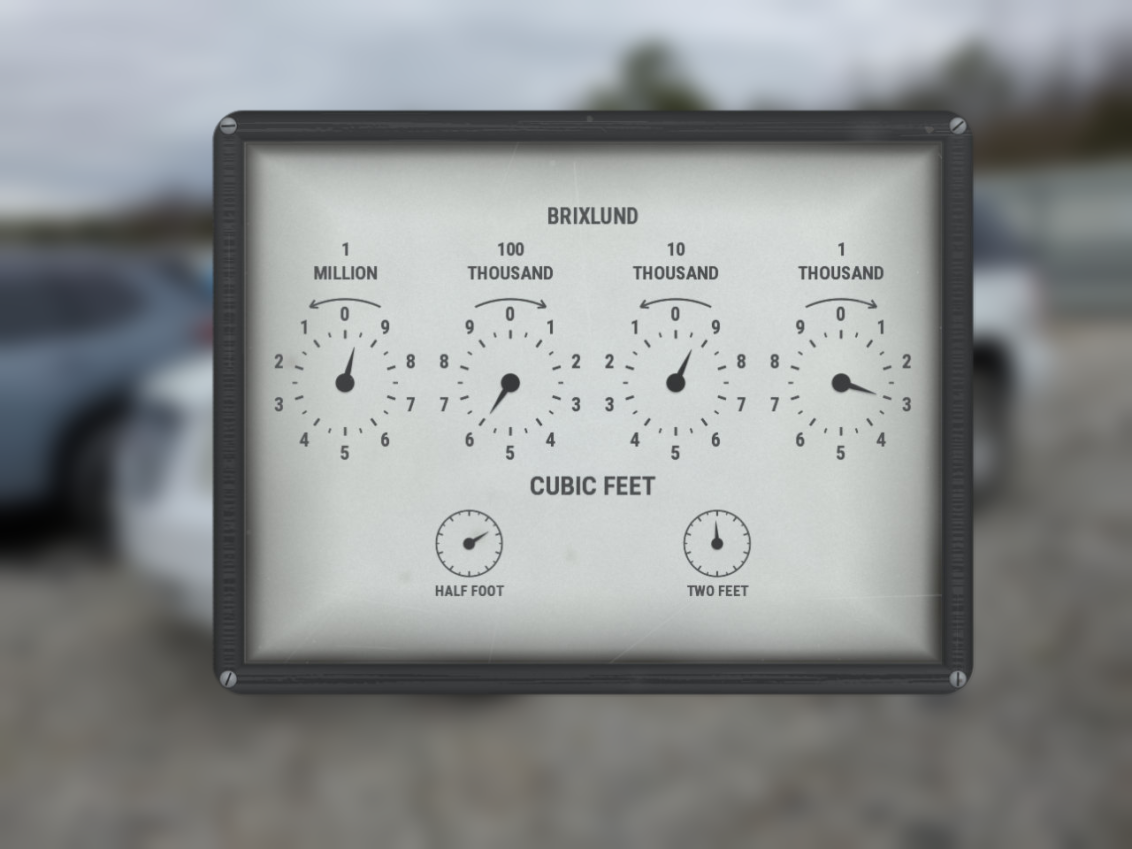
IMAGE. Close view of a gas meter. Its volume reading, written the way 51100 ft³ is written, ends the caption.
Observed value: 959300 ft³
